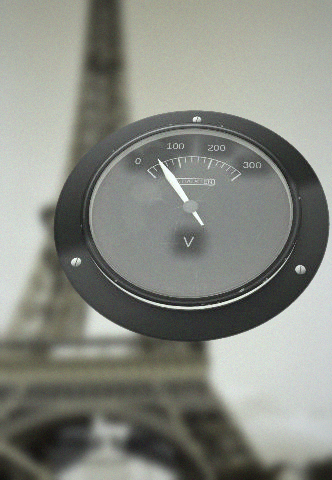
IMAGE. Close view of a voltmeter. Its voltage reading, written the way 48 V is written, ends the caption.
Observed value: 40 V
